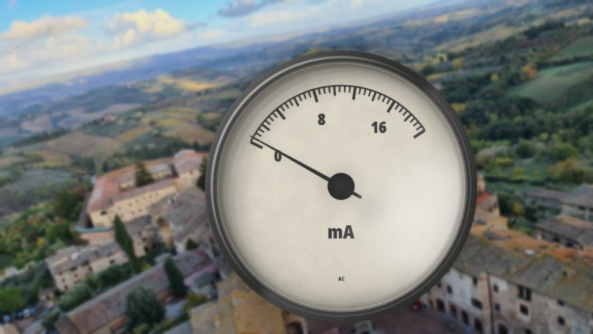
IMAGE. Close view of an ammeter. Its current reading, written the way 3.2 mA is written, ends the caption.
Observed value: 0.5 mA
